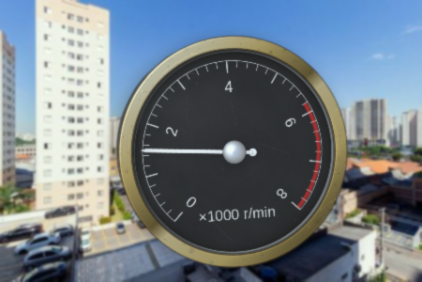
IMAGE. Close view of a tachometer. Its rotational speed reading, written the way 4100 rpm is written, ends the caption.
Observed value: 1500 rpm
